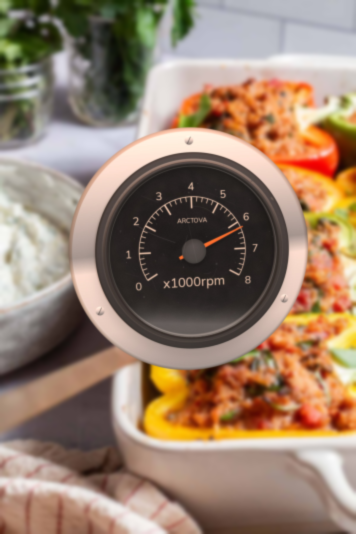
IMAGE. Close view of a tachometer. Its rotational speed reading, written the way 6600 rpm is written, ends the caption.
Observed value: 6200 rpm
